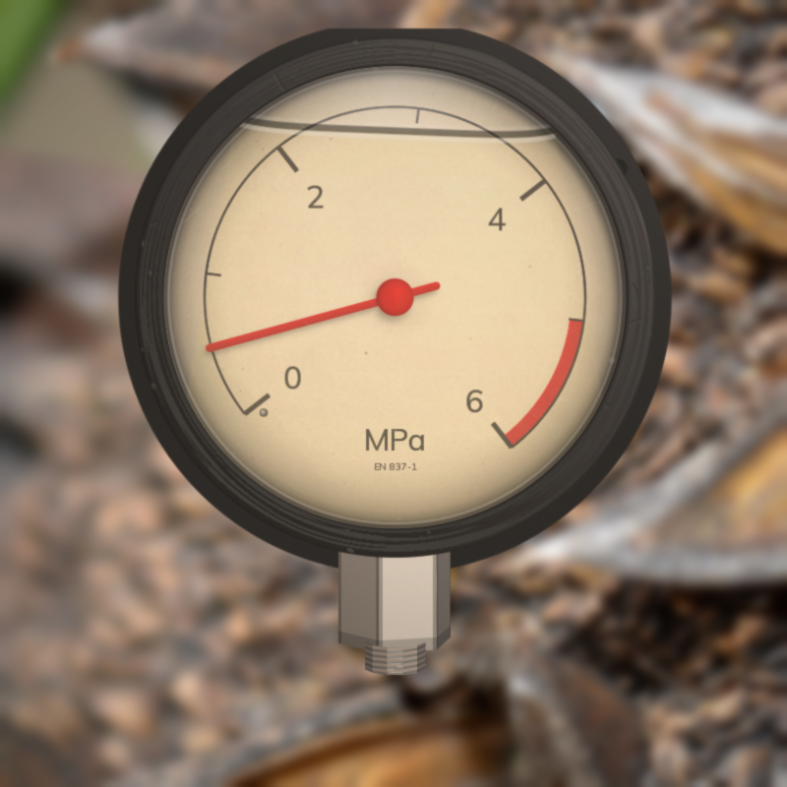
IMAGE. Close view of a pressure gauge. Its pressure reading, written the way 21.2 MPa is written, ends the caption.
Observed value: 0.5 MPa
